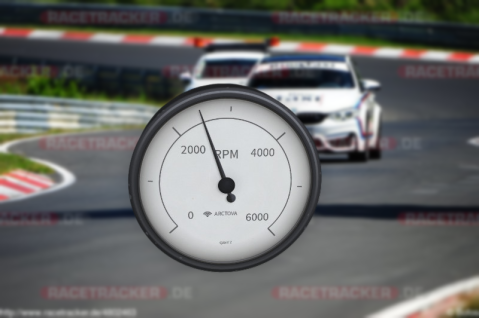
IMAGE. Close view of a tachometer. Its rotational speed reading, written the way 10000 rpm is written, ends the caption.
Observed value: 2500 rpm
